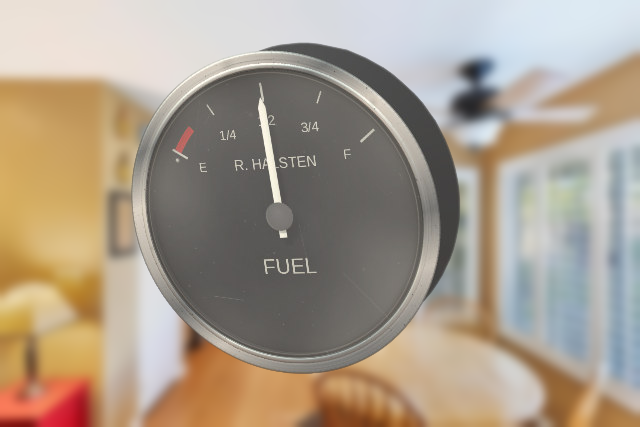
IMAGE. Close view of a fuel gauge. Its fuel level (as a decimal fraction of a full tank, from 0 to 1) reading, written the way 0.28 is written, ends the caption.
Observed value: 0.5
